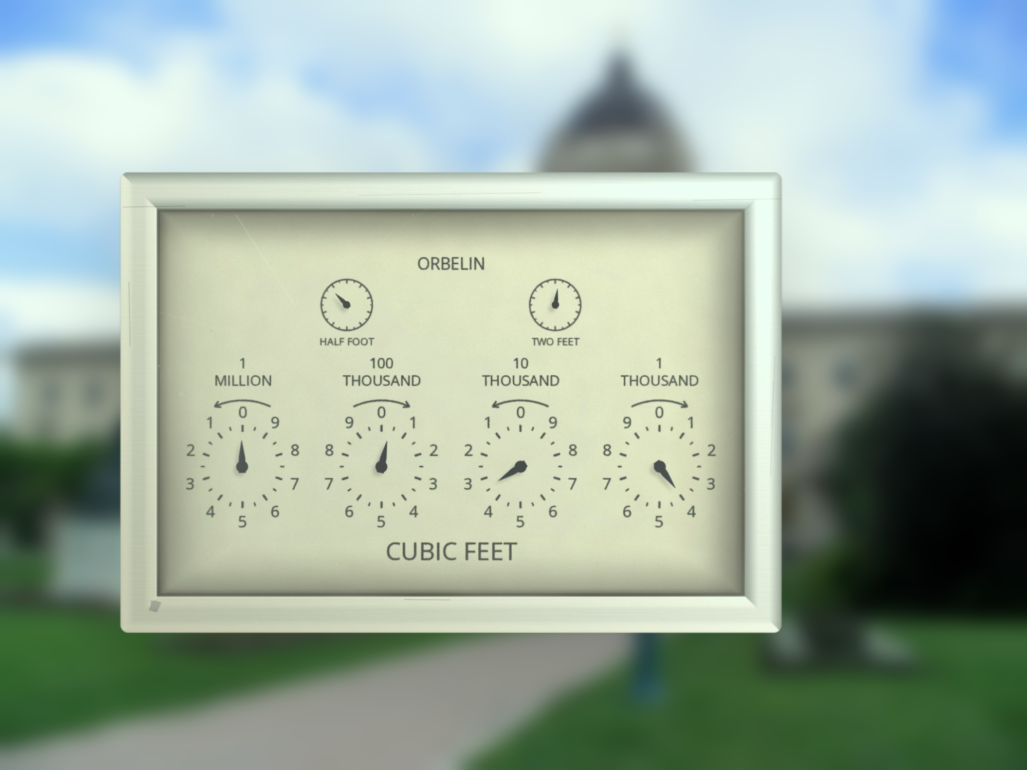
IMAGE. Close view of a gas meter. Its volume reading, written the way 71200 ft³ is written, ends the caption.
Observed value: 3400 ft³
